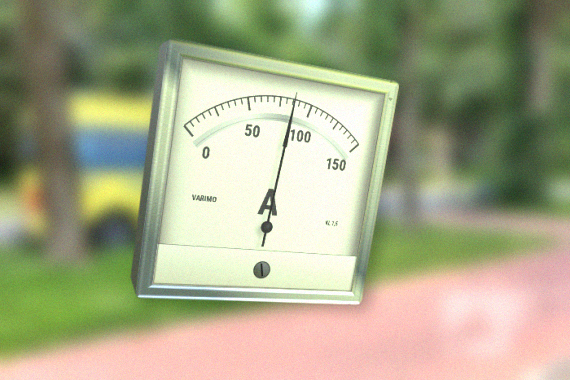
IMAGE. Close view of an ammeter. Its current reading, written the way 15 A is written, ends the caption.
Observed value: 85 A
